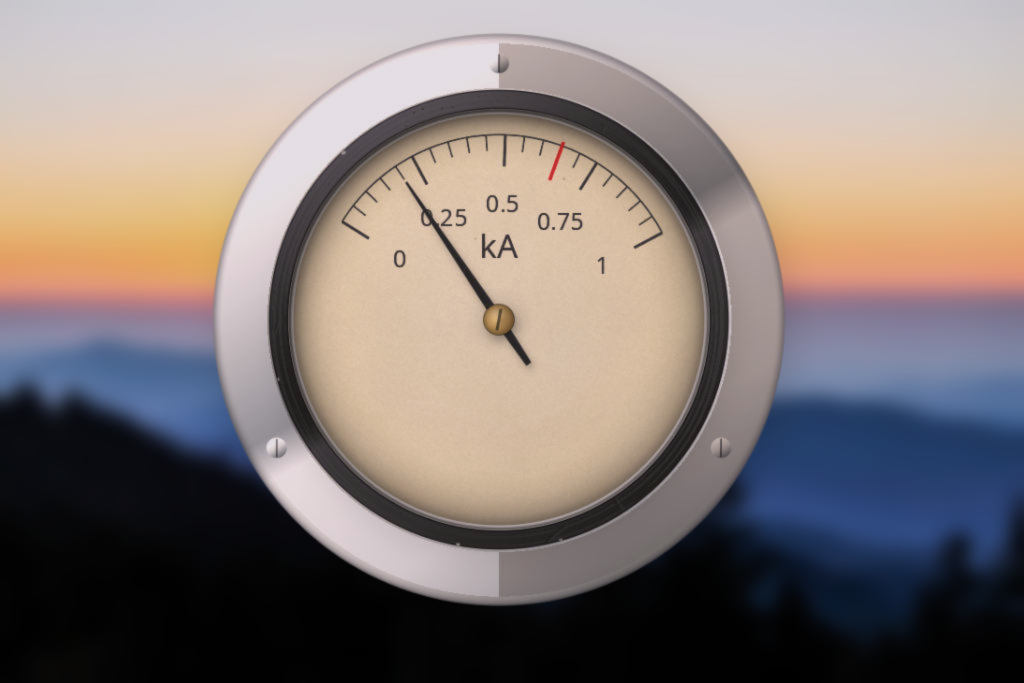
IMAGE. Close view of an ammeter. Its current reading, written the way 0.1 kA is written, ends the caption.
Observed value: 0.2 kA
